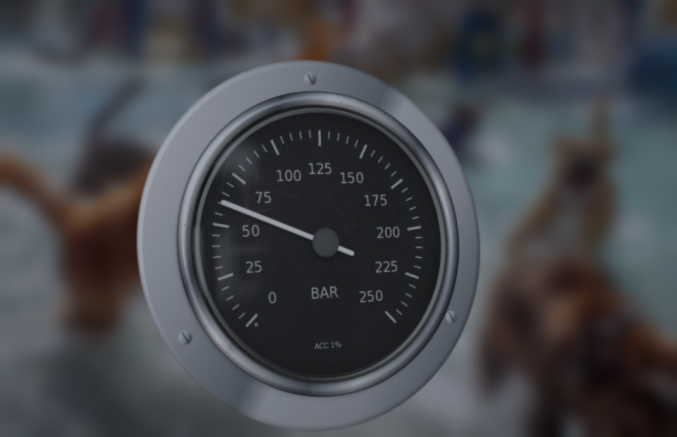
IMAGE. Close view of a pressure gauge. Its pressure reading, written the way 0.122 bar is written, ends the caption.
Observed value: 60 bar
